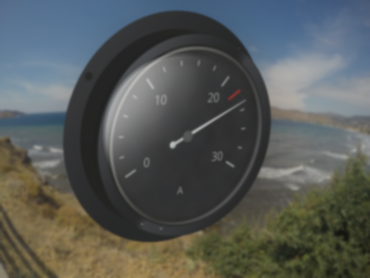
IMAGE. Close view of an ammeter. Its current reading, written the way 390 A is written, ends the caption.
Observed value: 23 A
